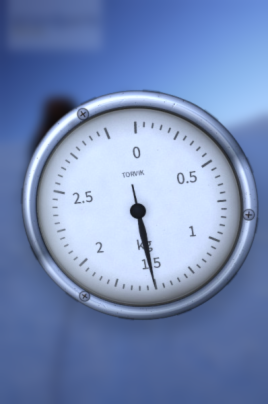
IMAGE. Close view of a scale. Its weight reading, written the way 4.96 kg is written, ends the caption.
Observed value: 1.5 kg
